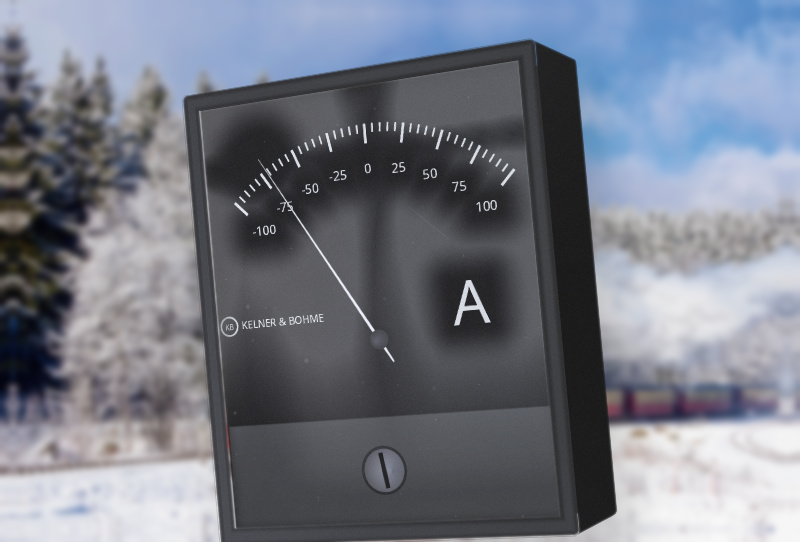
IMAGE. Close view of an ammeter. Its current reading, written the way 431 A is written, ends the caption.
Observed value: -70 A
